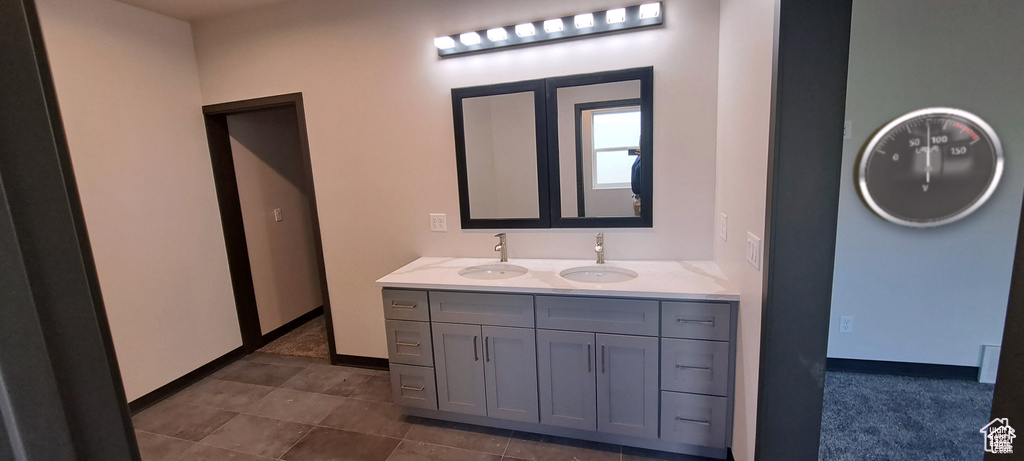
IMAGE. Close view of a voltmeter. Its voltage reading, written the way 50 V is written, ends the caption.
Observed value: 75 V
